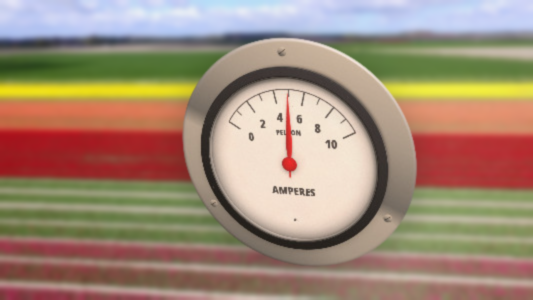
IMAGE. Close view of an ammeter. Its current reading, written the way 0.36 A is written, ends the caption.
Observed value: 5 A
